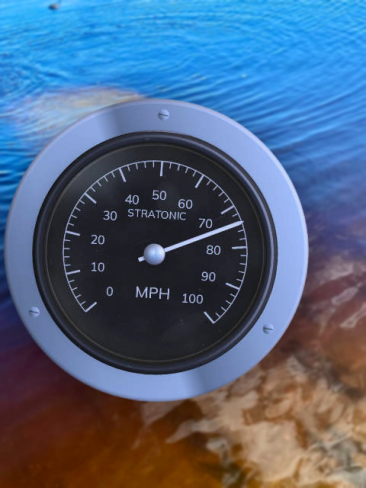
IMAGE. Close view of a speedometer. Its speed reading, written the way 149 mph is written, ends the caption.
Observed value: 74 mph
